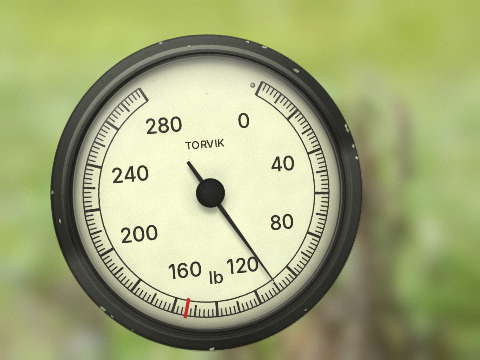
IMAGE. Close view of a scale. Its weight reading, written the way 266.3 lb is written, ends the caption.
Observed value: 110 lb
